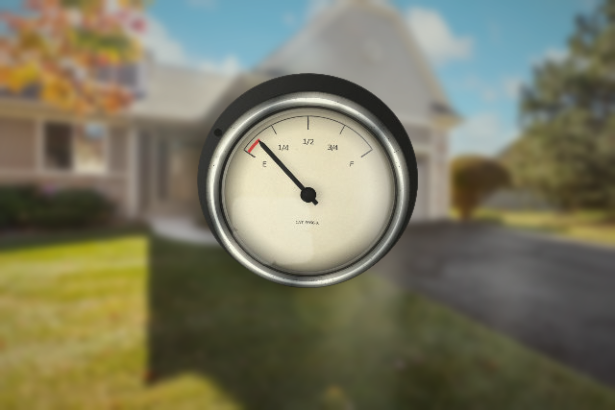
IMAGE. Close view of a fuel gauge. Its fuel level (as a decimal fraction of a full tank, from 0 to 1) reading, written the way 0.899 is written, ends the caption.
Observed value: 0.125
